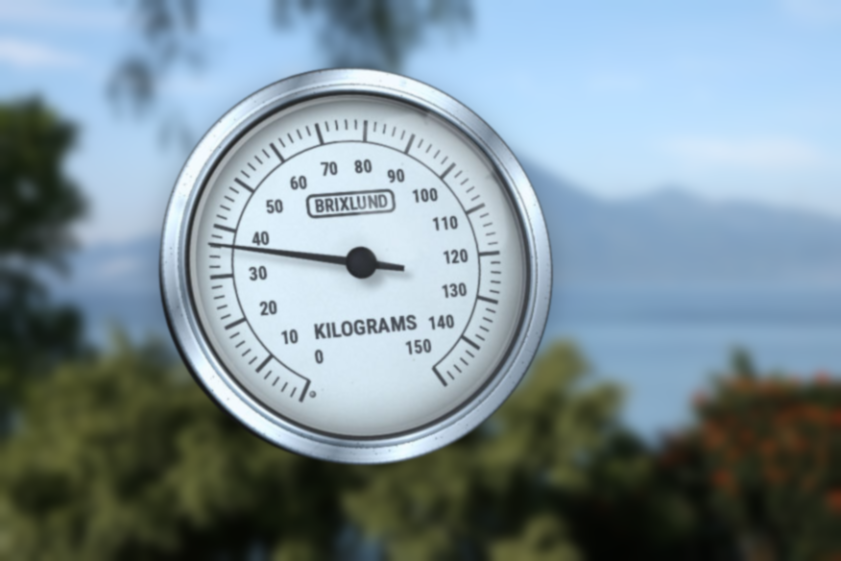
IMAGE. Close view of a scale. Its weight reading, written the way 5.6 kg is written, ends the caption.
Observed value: 36 kg
